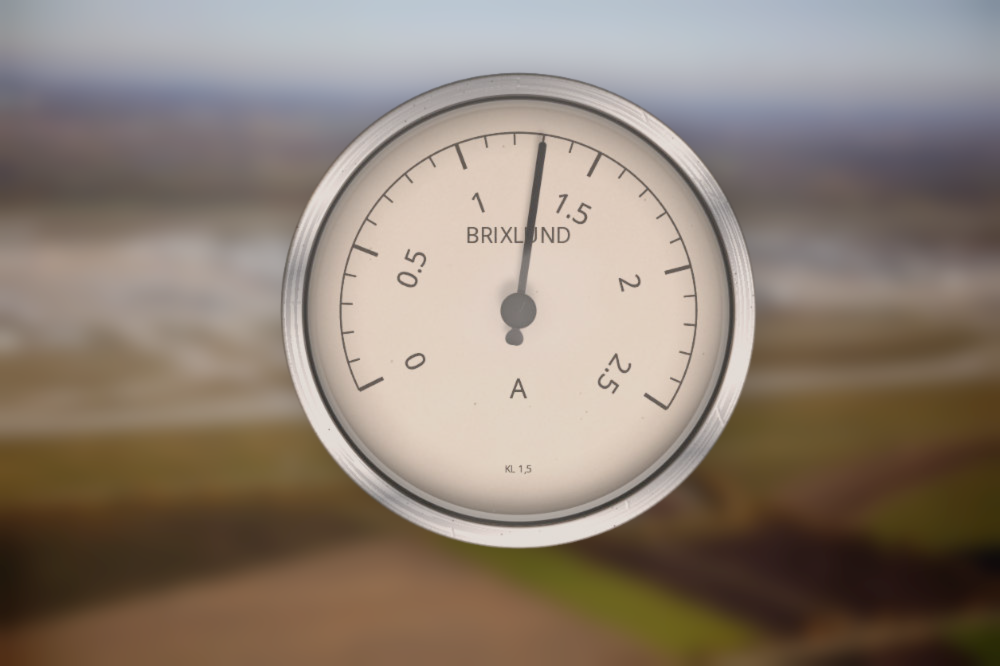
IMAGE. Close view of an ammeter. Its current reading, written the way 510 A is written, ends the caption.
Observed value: 1.3 A
